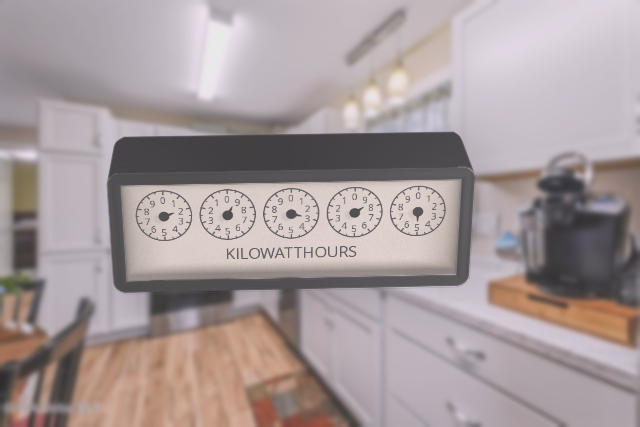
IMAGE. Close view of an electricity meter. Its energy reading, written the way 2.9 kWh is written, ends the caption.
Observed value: 19285 kWh
